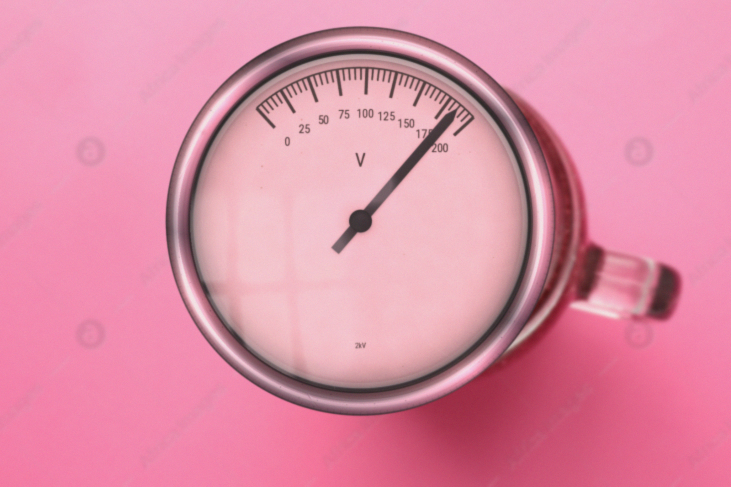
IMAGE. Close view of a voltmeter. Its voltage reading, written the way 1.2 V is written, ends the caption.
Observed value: 185 V
